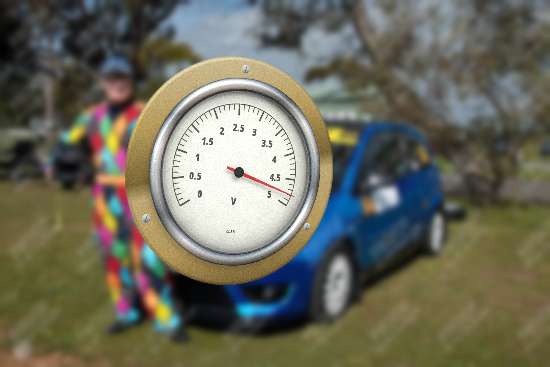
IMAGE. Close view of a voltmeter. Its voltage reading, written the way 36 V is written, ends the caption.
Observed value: 4.8 V
